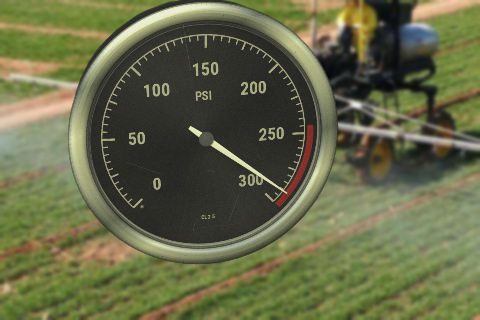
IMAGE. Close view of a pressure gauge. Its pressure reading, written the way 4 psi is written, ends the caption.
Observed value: 290 psi
